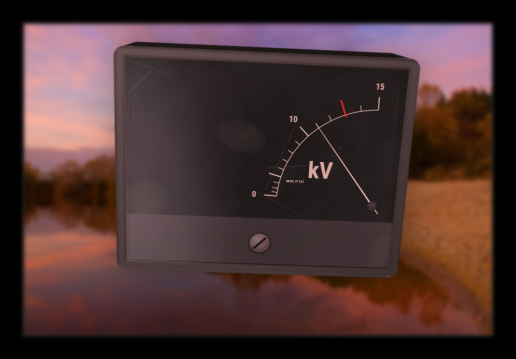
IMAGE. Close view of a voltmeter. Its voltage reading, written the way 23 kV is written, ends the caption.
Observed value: 11 kV
